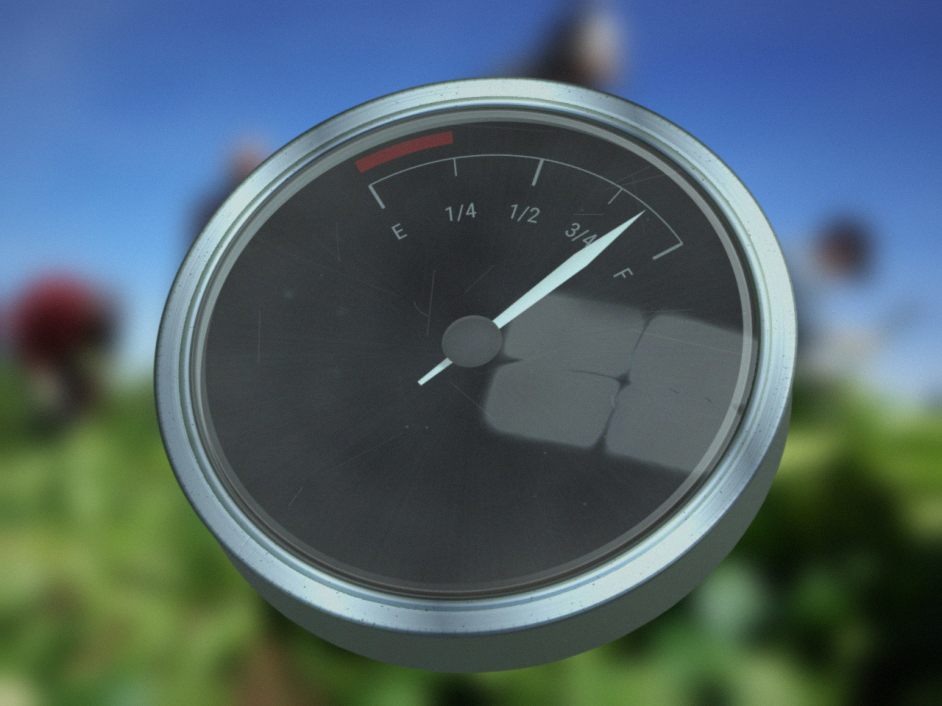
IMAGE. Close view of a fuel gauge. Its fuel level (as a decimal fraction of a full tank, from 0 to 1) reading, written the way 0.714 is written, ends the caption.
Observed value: 0.875
